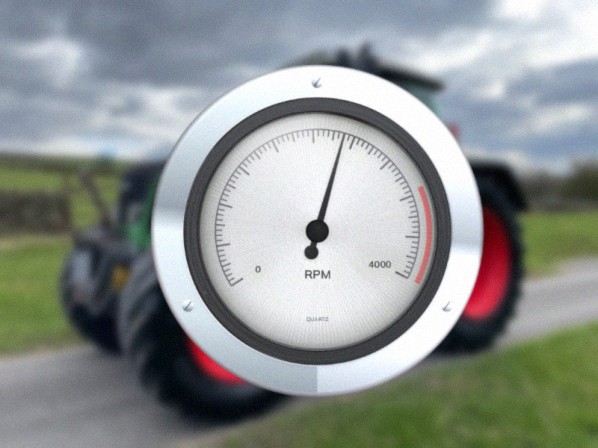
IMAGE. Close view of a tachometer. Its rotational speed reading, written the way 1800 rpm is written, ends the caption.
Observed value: 2300 rpm
